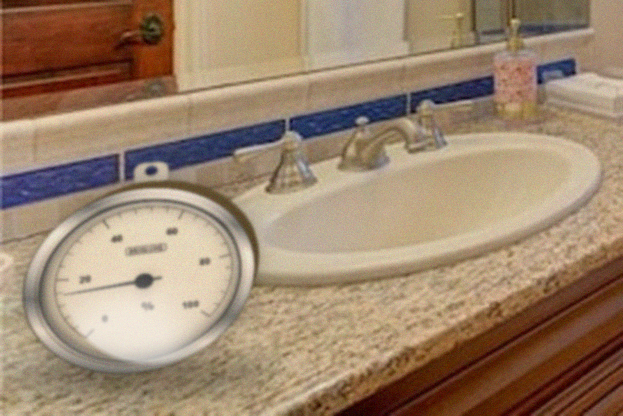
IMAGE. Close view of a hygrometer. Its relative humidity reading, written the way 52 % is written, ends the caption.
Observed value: 16 %
